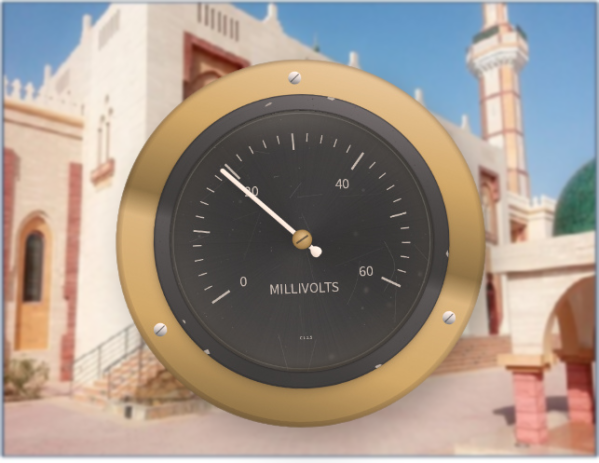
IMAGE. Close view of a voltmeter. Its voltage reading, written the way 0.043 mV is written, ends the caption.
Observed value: 19 mV
